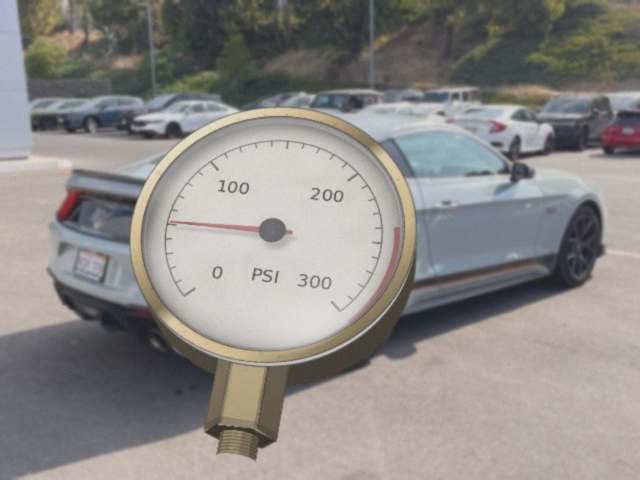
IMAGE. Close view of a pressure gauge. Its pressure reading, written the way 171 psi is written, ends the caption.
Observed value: 50 psi
